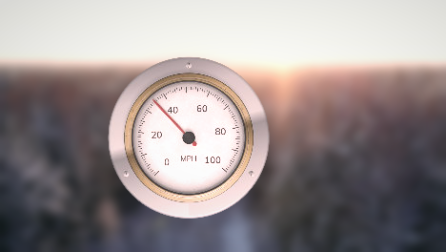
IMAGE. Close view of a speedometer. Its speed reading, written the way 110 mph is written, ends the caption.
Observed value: 35 mph
